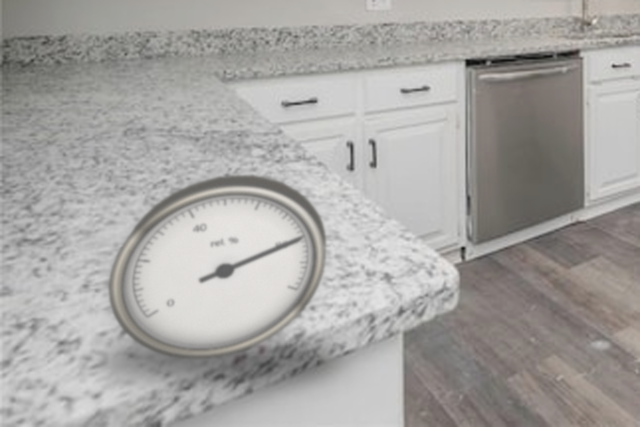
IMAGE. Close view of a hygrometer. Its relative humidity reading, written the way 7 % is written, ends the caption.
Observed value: 80 %
